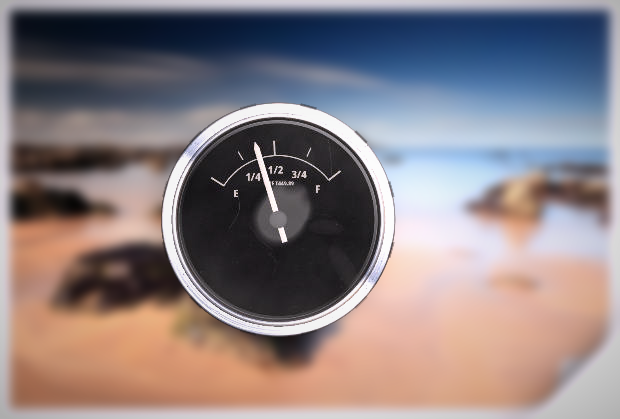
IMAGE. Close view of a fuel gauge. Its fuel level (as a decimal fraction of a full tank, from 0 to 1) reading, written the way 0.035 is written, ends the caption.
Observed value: 0.375
